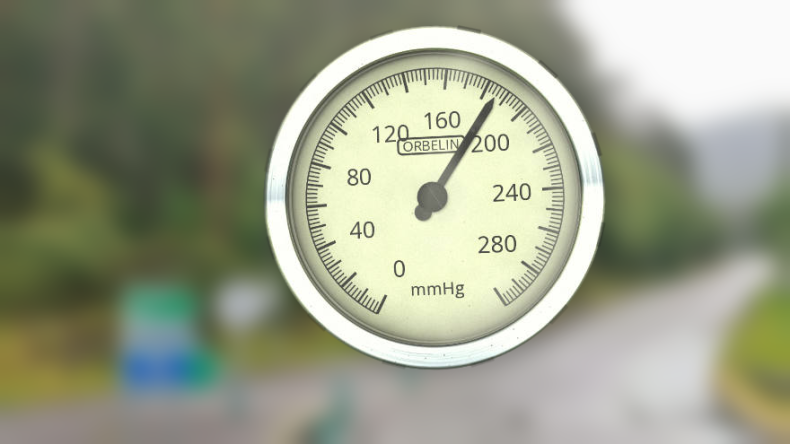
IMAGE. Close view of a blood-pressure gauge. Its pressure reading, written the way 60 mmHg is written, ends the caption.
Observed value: 186 mmHg
